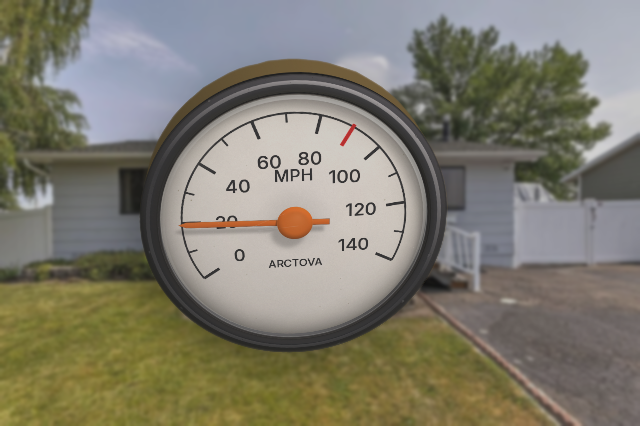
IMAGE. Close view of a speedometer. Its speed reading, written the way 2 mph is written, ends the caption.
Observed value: 20 mph
